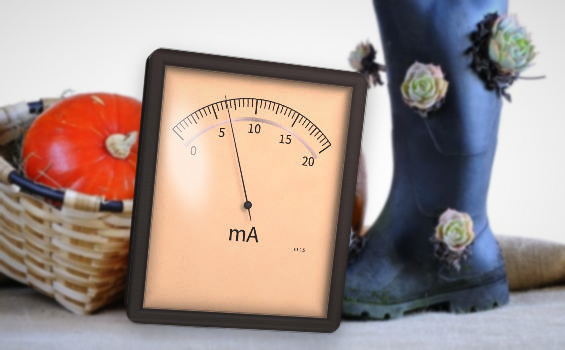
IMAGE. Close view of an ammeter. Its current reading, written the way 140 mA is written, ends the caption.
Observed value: 6.5 mA
